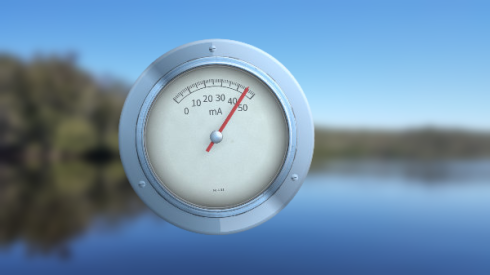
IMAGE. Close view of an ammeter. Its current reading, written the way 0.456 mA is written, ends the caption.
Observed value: 45 mA
